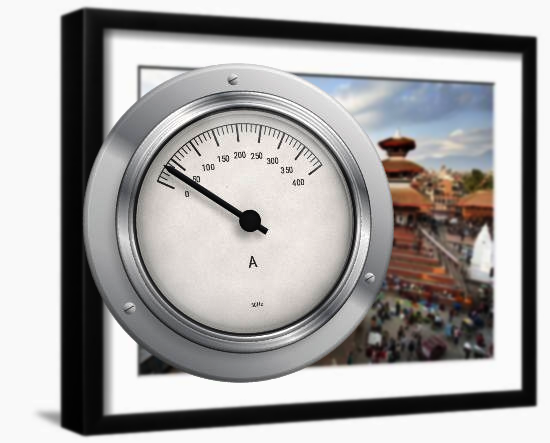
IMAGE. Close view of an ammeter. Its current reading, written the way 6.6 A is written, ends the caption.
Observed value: 30 A
